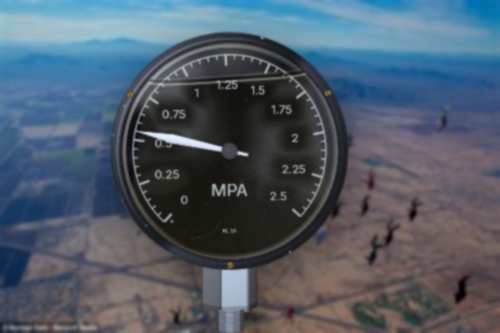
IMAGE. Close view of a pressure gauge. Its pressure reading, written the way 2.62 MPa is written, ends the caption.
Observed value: 0.55 MPa
